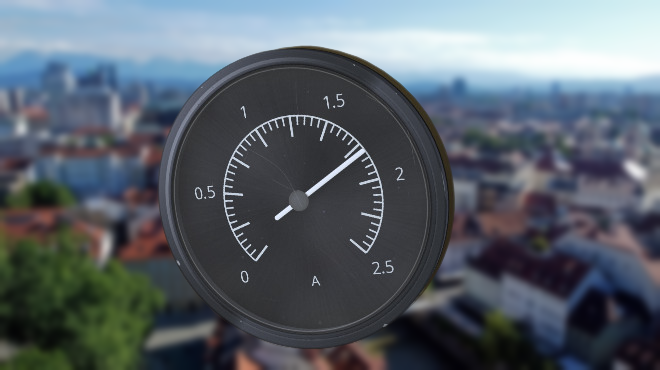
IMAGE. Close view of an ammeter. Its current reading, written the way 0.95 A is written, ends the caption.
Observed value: 1.8 A
